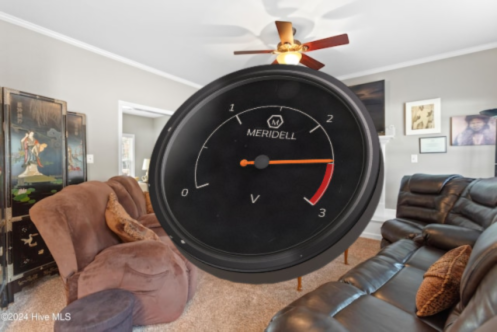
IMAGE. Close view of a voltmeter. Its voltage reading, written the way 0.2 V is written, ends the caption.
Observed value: 2.5 V
